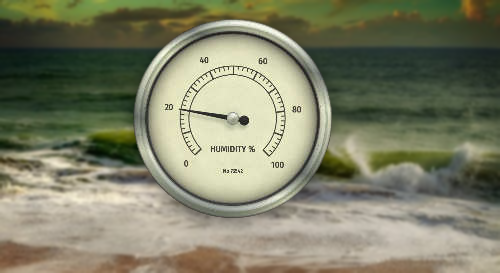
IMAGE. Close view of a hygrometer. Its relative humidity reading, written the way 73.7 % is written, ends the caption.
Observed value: 20 %
